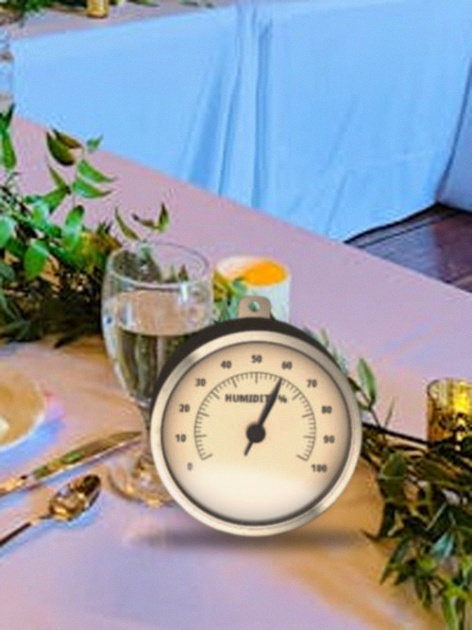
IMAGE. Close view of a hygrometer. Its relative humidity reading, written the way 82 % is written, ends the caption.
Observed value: 60 %
